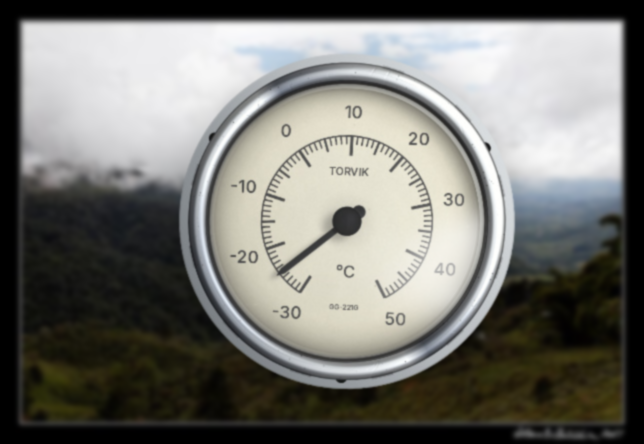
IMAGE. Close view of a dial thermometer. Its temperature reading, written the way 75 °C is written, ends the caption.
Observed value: -25 °C
